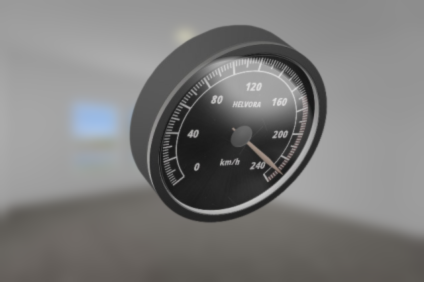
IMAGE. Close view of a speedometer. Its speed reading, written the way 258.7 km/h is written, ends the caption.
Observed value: 230 km/h
